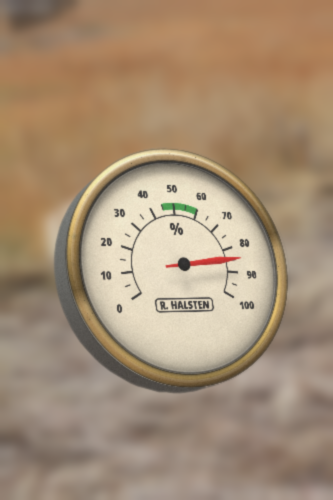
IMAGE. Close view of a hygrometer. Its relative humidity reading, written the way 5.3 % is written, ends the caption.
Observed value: 85 %
